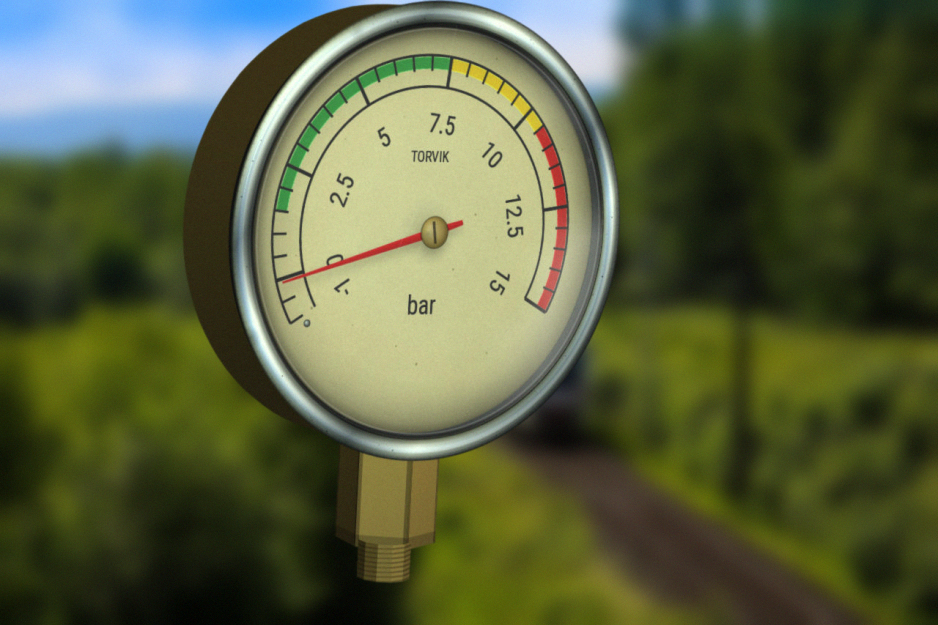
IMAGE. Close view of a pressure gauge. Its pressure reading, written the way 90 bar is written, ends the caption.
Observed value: 0 bar
